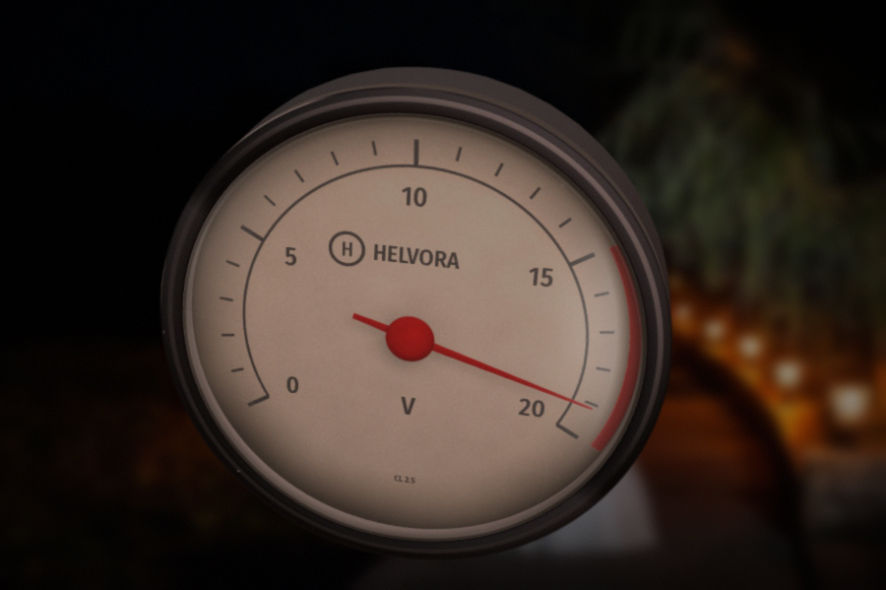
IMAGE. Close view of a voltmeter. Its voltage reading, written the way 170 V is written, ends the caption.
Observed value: 19 V
